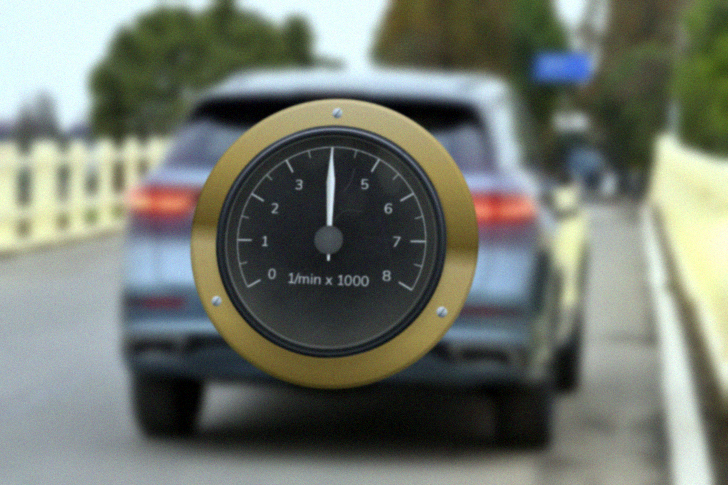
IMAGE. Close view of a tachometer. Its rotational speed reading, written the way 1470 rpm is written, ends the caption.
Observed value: 4000 rpm
